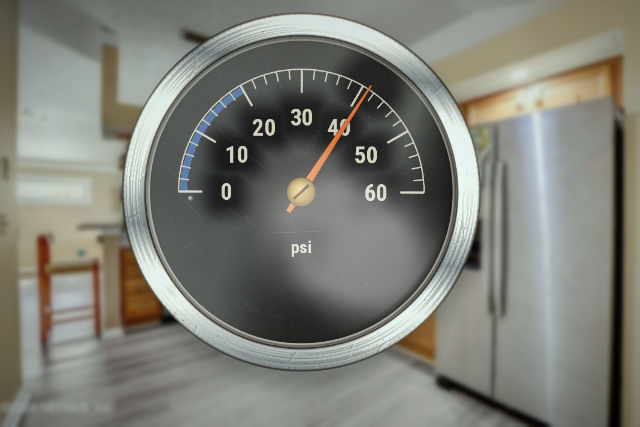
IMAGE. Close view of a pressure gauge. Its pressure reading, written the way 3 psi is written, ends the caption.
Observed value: 41 psi
